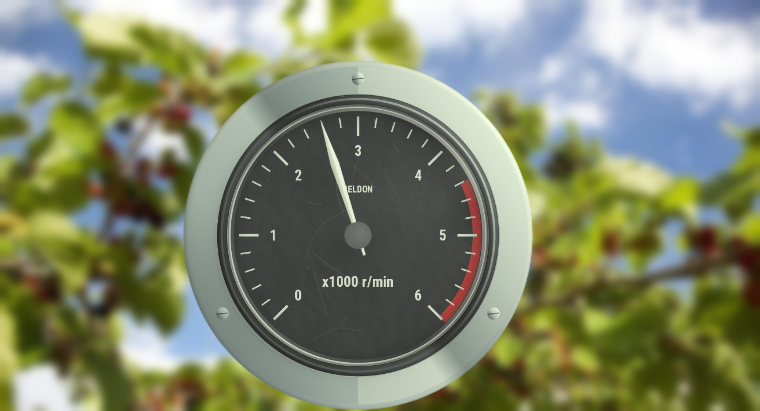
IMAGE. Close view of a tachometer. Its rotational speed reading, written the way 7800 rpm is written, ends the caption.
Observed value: 2600 rpm
